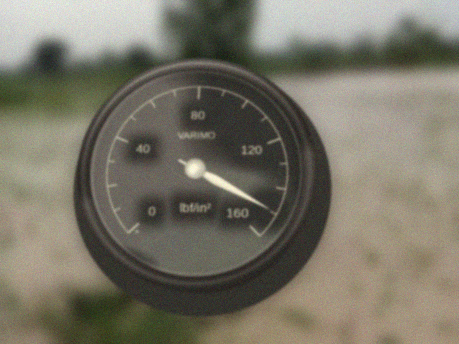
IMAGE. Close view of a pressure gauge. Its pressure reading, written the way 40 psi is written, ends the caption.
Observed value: 150 psi
